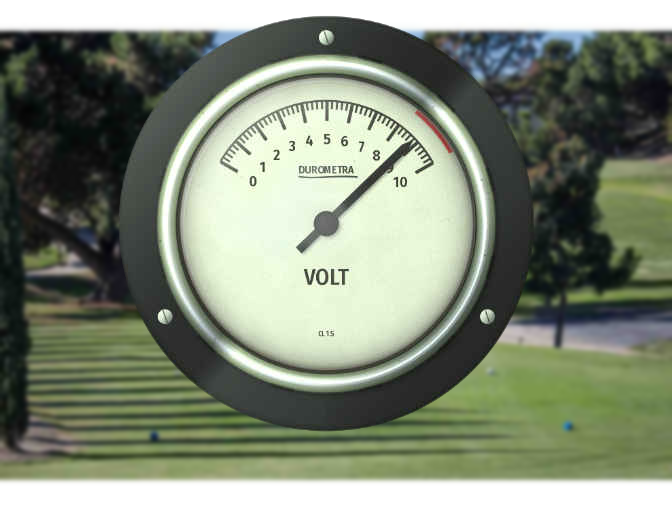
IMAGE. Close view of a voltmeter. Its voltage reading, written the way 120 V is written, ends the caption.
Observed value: 8.8 V
